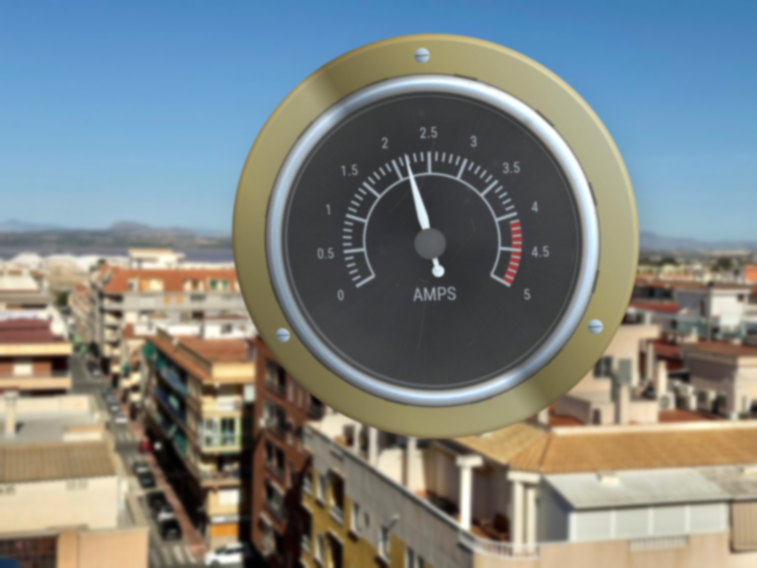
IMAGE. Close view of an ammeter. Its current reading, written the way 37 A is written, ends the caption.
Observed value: 2.2 A
